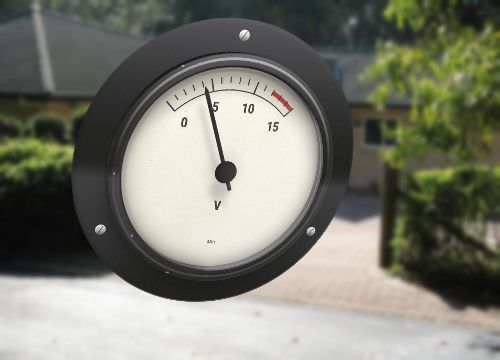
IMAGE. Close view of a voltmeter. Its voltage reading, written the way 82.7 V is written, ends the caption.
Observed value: 4 V
